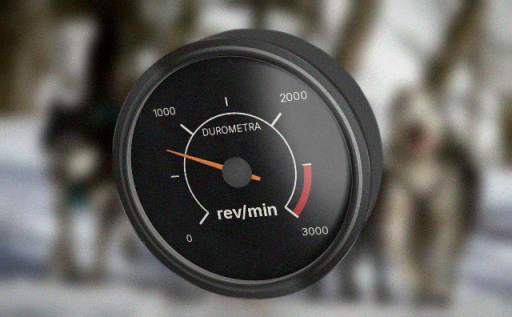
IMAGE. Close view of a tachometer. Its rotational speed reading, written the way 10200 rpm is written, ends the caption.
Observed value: 750 rpm
